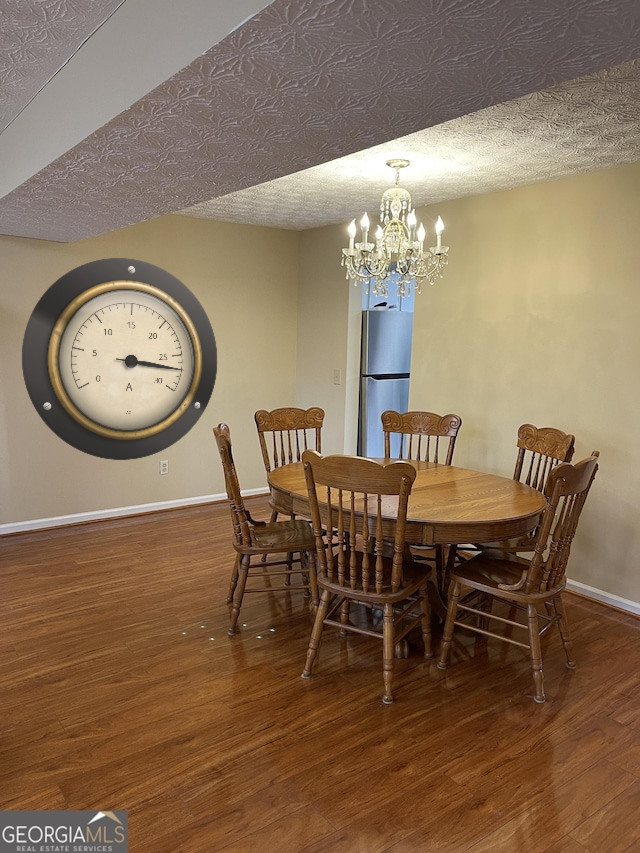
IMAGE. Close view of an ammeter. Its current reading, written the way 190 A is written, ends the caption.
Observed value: 27 A
